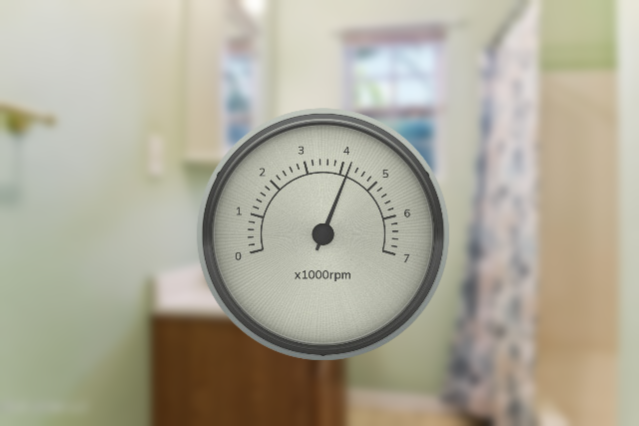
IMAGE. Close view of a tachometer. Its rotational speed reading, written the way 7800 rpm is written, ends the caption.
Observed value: 4200 rpm
